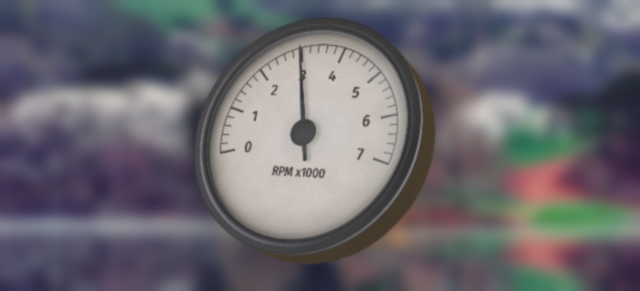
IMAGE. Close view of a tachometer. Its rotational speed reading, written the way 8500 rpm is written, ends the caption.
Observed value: 3000 rpm
